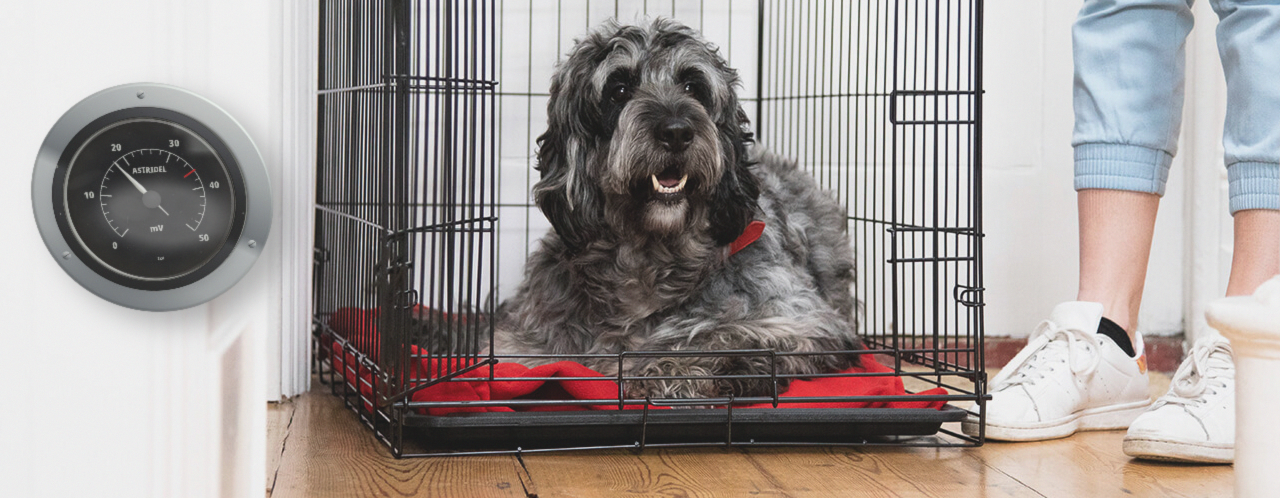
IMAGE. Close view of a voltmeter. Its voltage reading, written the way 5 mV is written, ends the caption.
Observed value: 18 mV
